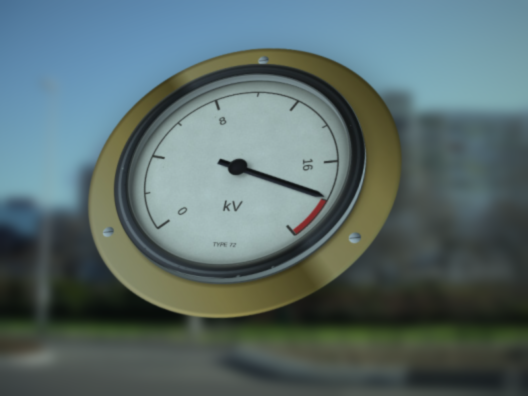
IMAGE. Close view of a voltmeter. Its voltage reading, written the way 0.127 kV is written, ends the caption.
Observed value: 18 kV
